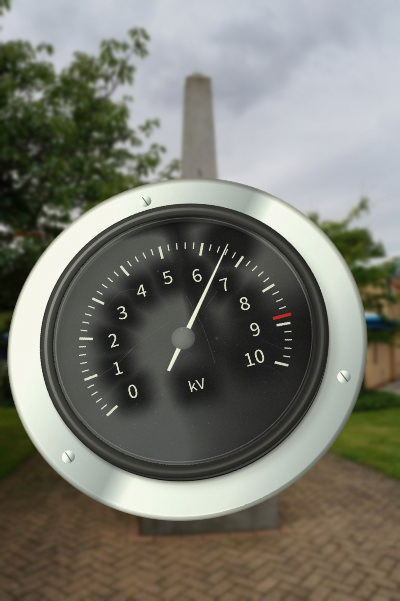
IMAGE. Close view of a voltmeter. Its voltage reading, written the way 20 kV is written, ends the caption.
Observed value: 6.6 kV
